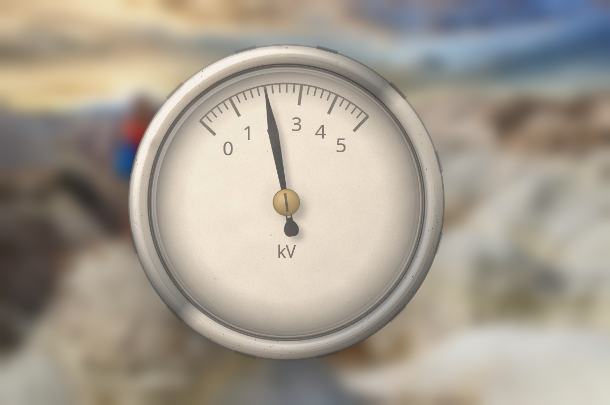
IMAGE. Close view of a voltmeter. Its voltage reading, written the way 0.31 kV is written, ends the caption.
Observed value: 2 kV
